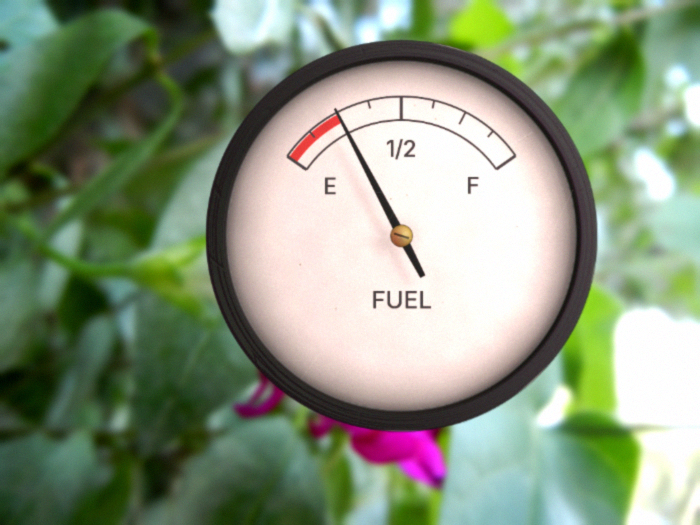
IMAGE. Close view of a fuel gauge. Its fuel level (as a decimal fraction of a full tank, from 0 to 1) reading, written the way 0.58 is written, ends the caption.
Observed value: 0.25
